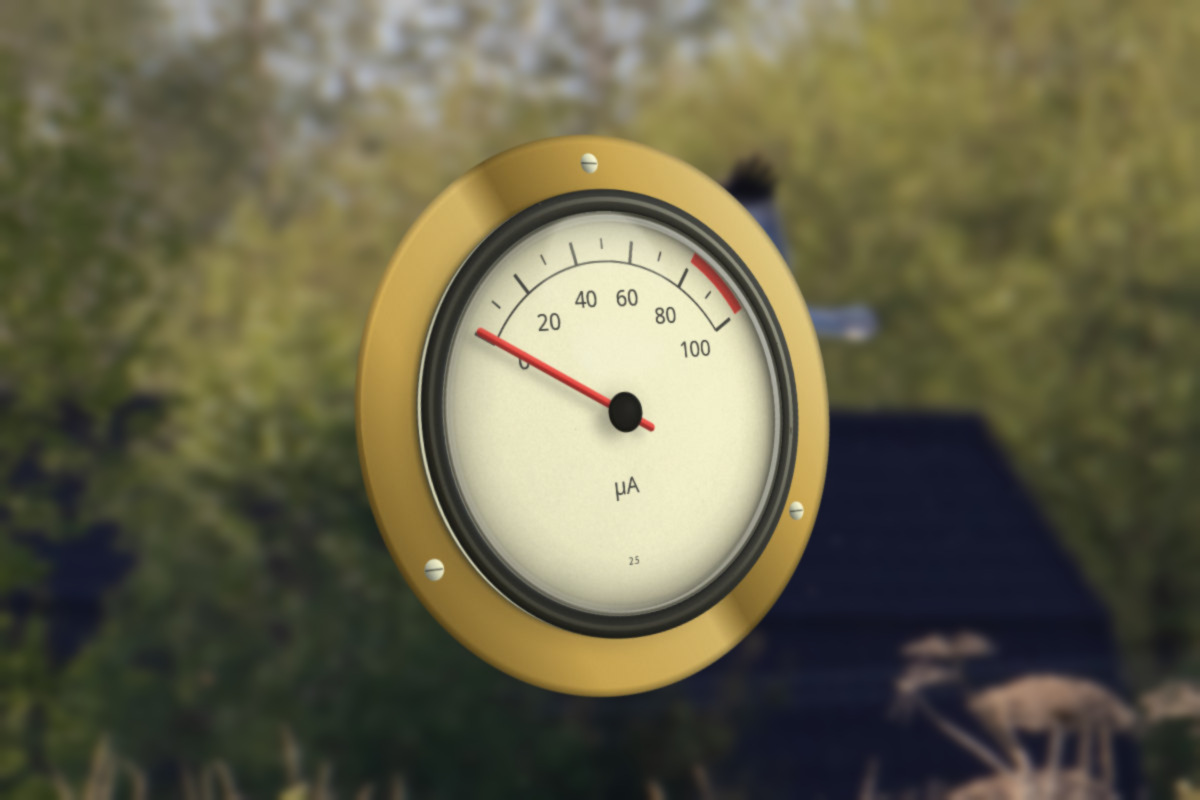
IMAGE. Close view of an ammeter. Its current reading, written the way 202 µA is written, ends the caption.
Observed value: 0 µA
